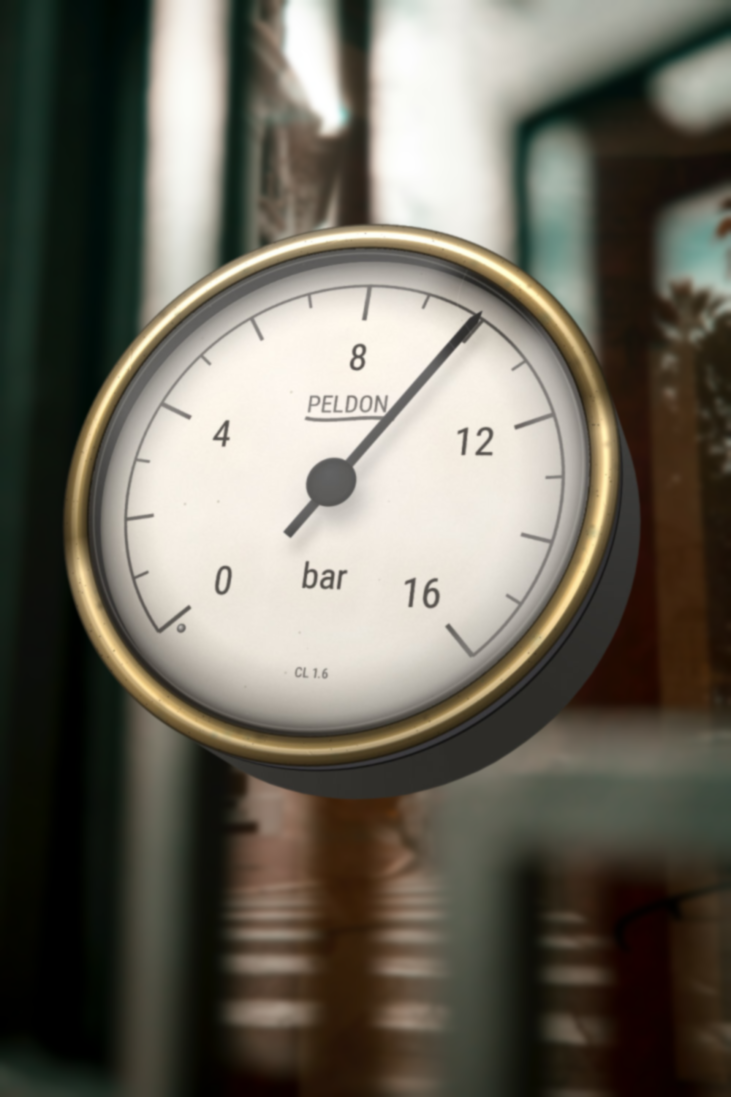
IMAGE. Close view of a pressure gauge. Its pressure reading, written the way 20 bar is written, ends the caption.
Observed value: 10 bar
